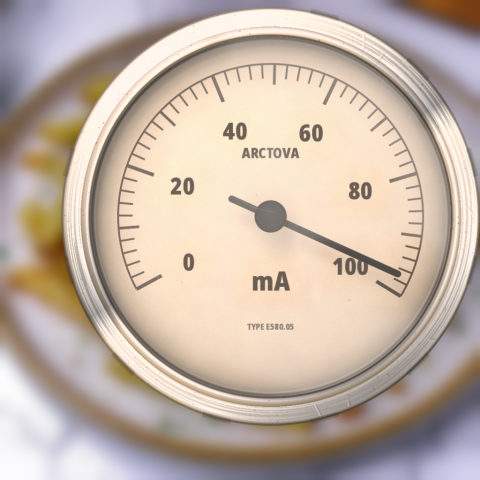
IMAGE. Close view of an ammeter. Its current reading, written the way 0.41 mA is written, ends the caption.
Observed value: 97 mA
